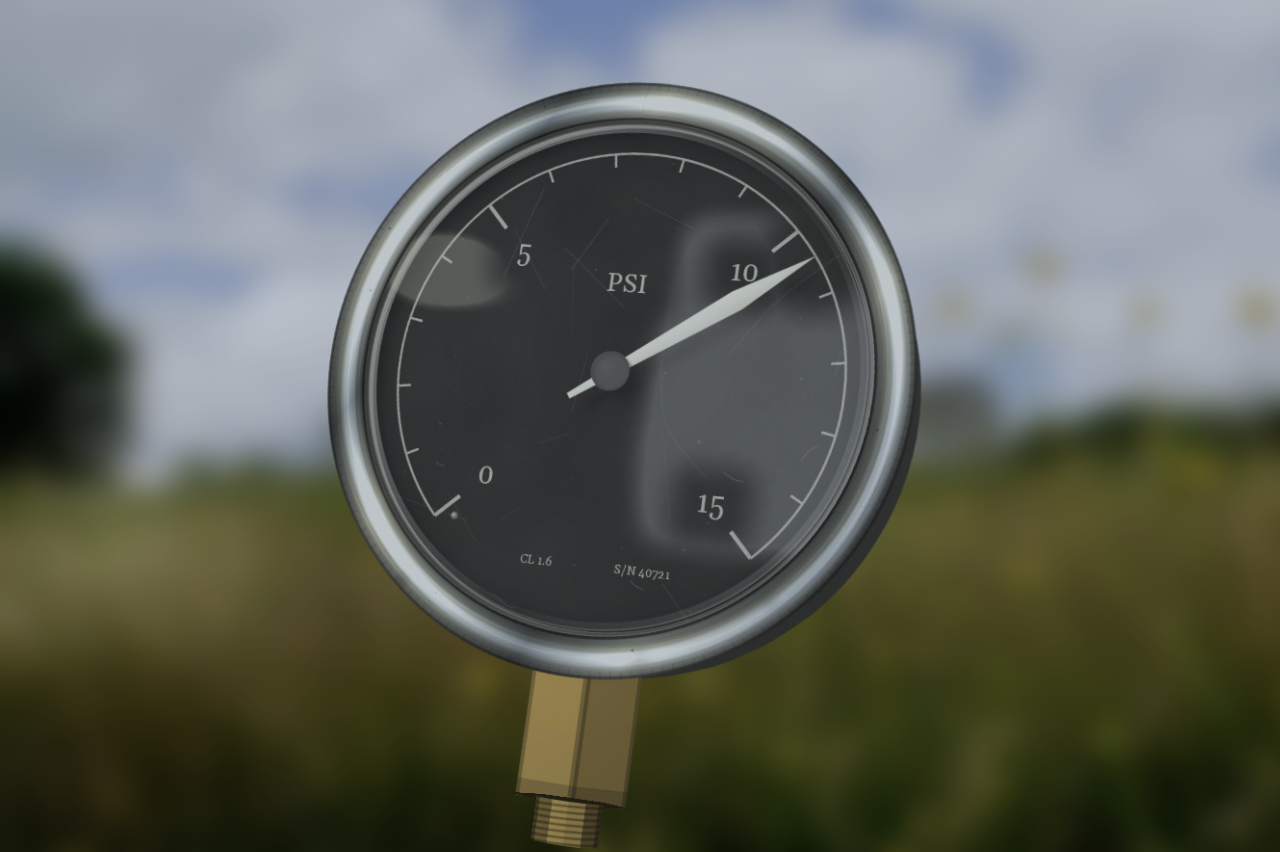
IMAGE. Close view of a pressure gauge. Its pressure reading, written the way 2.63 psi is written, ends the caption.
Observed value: 10.5 psi
